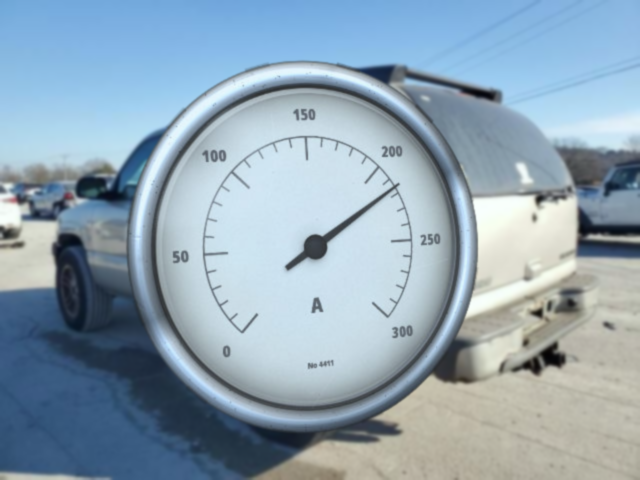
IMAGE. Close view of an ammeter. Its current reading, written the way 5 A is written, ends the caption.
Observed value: 215 A
